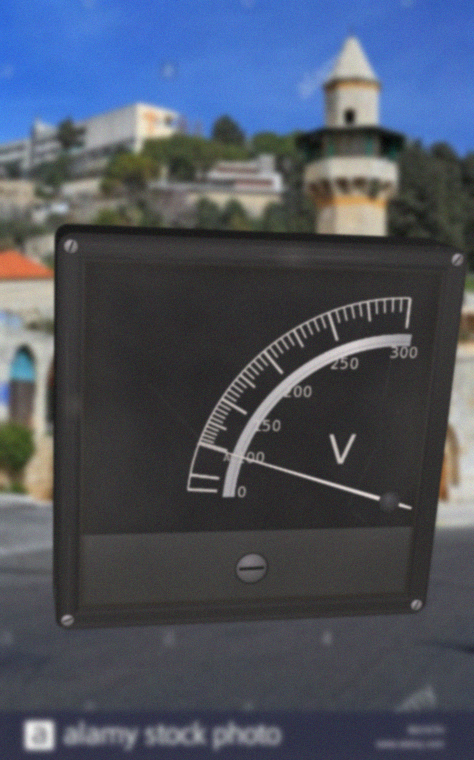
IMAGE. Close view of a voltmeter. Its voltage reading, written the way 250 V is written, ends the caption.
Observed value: 100 V
